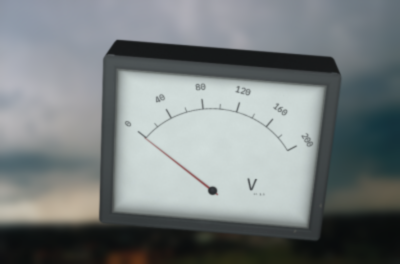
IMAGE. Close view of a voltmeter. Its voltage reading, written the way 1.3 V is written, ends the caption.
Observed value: 0 V
